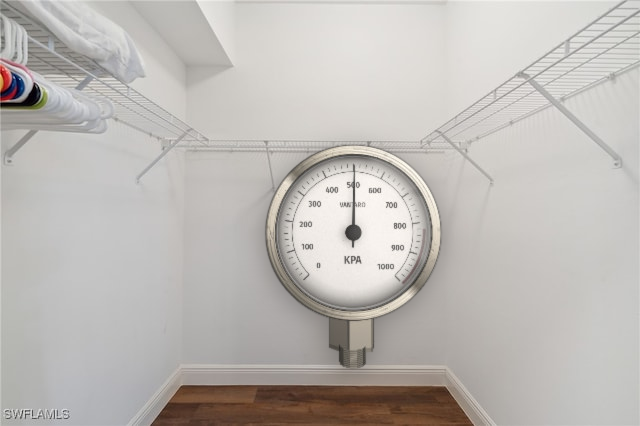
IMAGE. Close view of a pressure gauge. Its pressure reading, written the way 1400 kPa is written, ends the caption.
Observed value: 500 kPa
